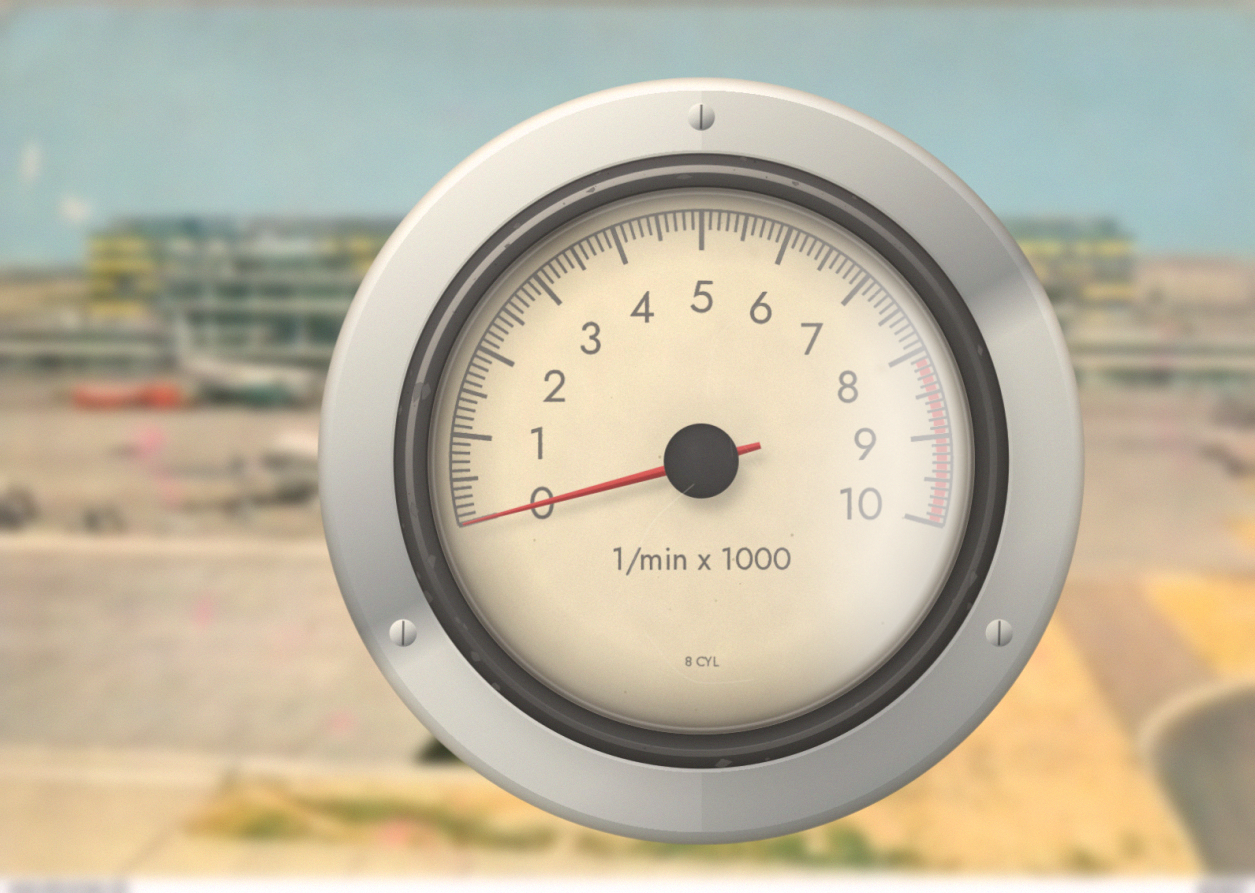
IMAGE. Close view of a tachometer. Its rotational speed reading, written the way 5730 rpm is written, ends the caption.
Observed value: 0 rpm
